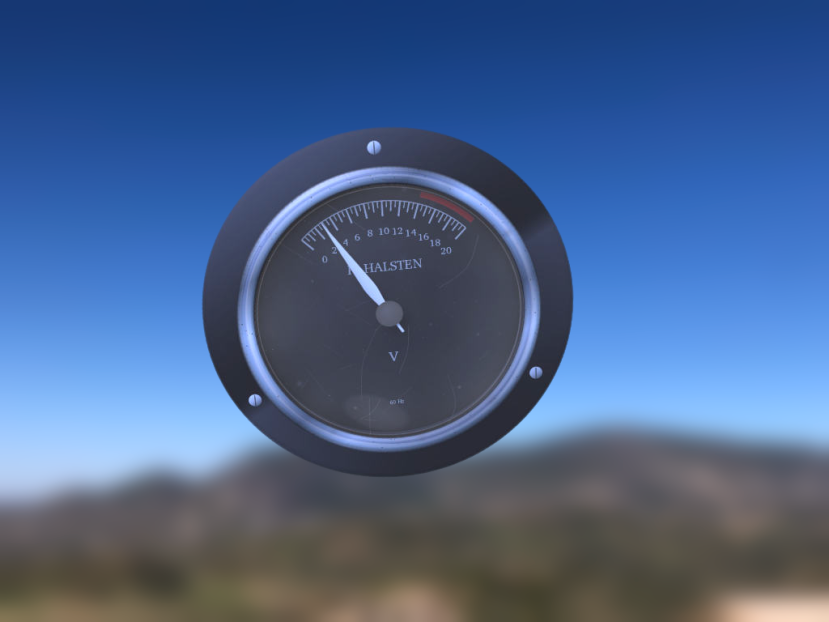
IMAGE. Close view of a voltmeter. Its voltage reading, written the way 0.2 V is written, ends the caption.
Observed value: 3 V
